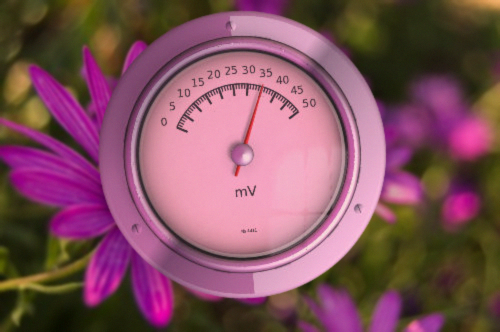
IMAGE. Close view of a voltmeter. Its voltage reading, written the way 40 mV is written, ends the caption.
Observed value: 35 mV
